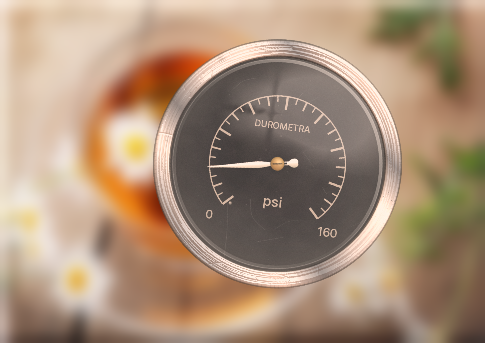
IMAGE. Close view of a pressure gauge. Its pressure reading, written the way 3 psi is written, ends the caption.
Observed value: 20 psi
